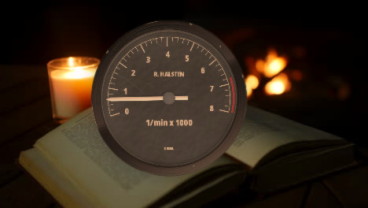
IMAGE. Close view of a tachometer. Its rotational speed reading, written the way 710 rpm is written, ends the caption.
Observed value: 600 rpm
